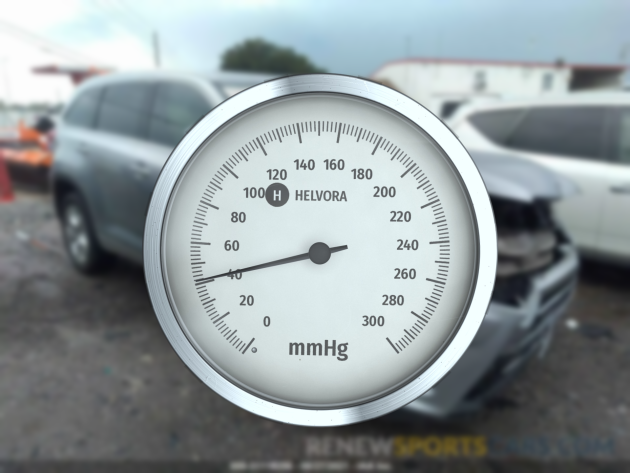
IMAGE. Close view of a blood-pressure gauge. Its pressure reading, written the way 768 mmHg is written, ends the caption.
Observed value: 42 mmHg
